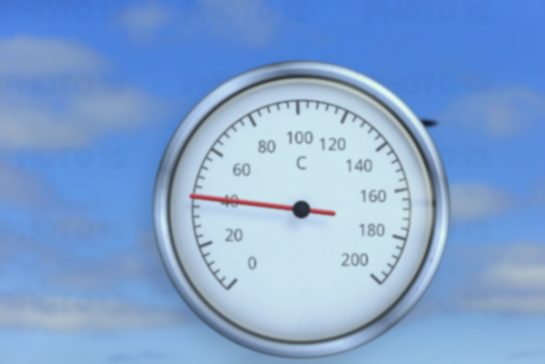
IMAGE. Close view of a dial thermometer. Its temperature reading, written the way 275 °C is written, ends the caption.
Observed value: 40 °C
